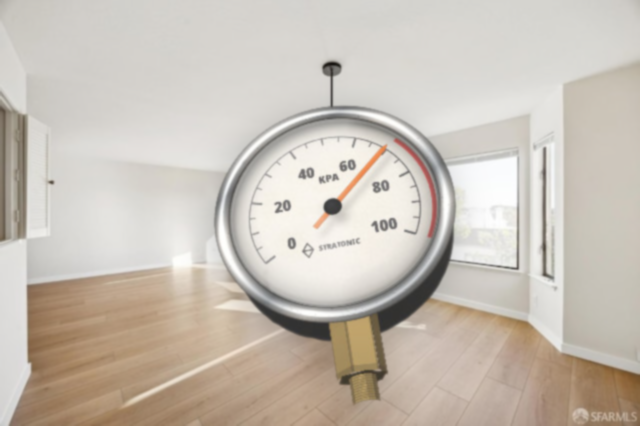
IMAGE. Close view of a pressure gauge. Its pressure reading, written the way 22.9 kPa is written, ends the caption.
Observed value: 70 kPa
